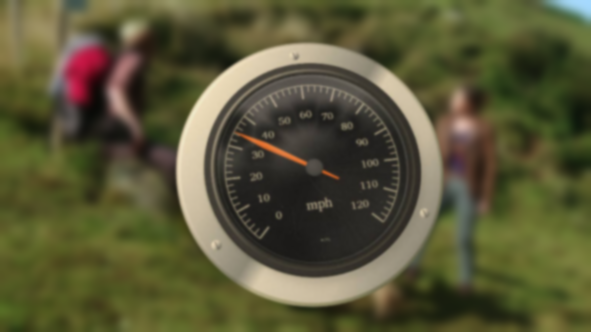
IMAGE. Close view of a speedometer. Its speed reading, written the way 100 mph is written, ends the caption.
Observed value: 34 mph
